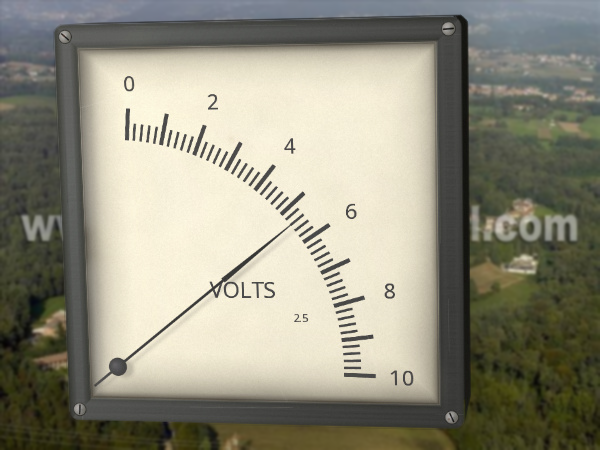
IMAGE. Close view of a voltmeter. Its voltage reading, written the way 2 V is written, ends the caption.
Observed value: 5.4 V
